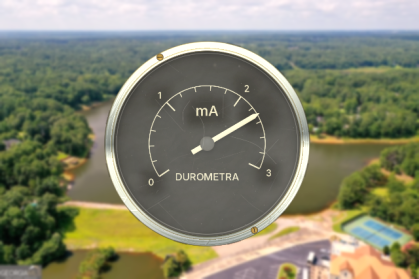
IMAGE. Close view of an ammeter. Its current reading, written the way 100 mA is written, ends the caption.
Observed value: 2.3 mA
